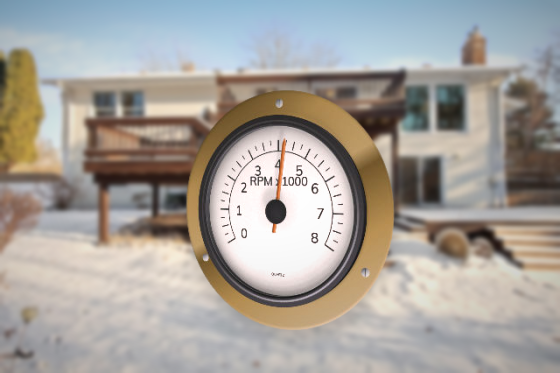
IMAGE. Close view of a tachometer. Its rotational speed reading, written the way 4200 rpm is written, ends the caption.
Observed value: 4250 rpm
